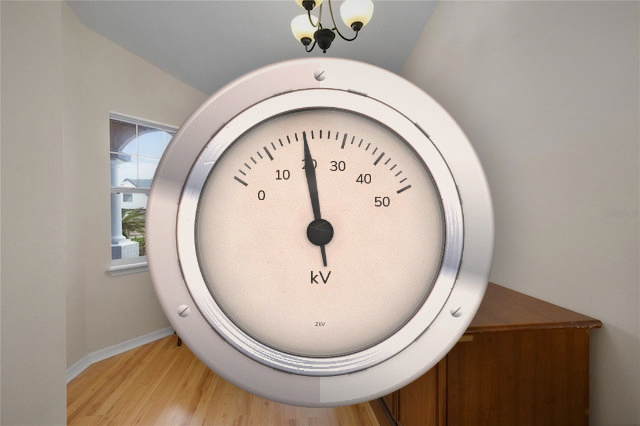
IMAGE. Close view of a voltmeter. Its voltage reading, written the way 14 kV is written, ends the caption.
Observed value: 20 kV
